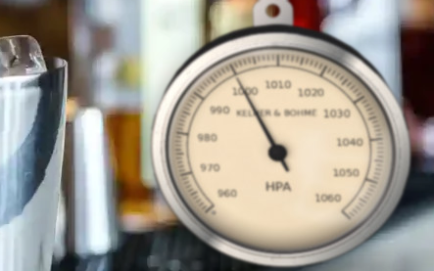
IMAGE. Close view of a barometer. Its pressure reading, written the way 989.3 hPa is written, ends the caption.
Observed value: 1000 hPa
